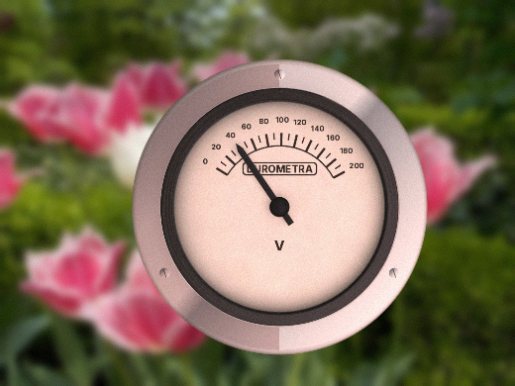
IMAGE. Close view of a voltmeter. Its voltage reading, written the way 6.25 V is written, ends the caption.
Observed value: 40 V
